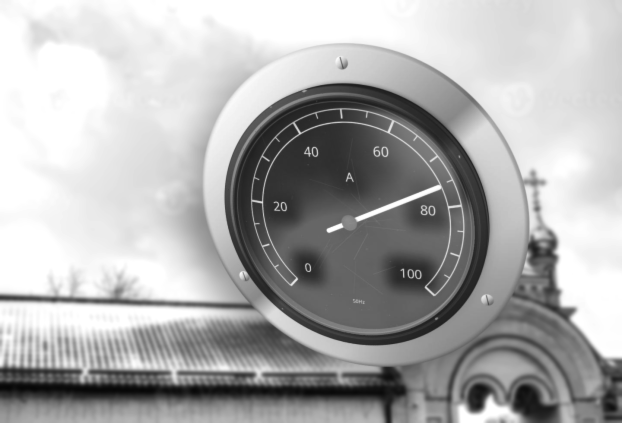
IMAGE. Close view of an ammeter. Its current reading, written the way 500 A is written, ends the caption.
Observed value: 75 A
